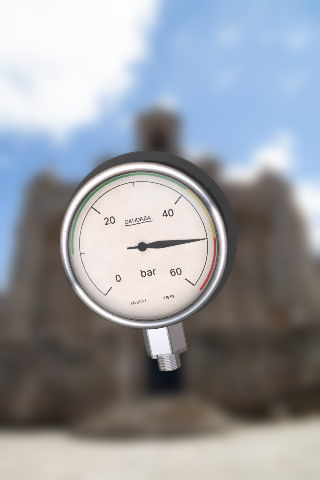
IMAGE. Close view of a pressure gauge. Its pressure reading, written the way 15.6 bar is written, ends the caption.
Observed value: 50 bar
